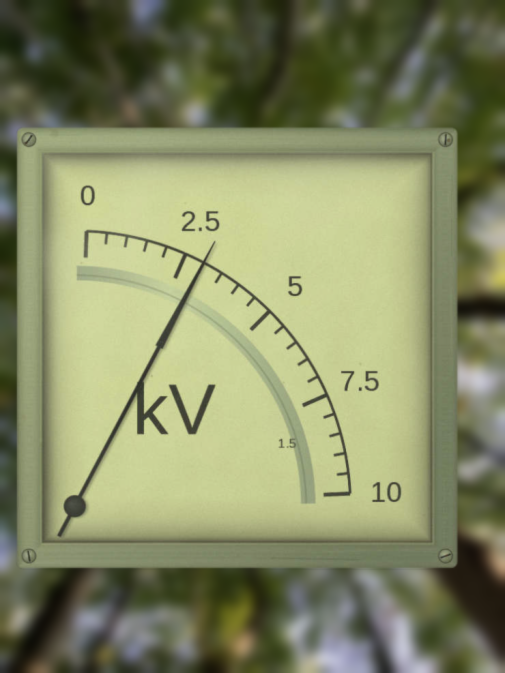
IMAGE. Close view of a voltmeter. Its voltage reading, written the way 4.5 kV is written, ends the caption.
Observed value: 3 kV
